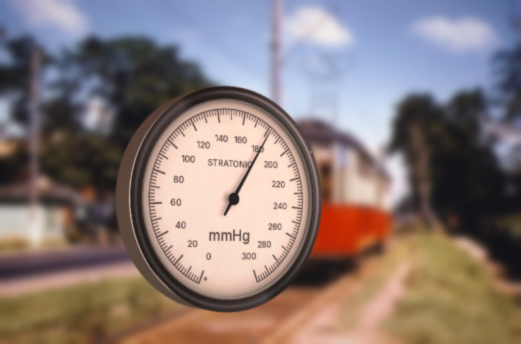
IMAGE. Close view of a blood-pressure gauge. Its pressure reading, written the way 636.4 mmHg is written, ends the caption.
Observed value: 180 mmHg
